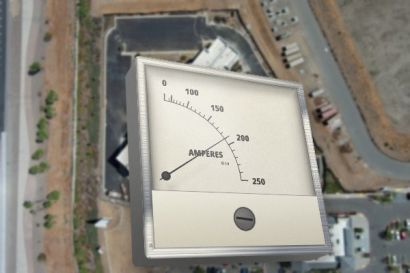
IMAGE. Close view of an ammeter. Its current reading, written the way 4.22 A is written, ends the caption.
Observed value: 190 A
